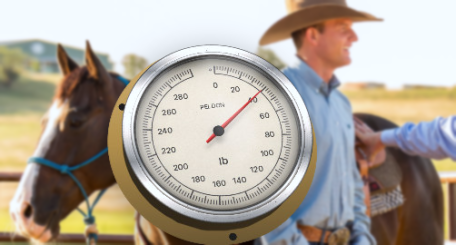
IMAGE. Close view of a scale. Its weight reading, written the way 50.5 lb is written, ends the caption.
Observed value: 40 lb
